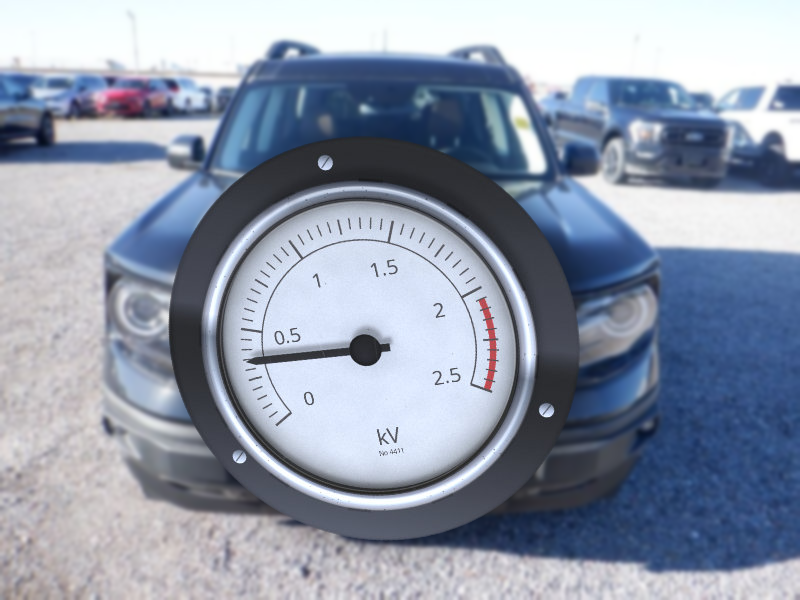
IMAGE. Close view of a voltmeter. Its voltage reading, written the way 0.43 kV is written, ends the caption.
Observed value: 0.35 kV
